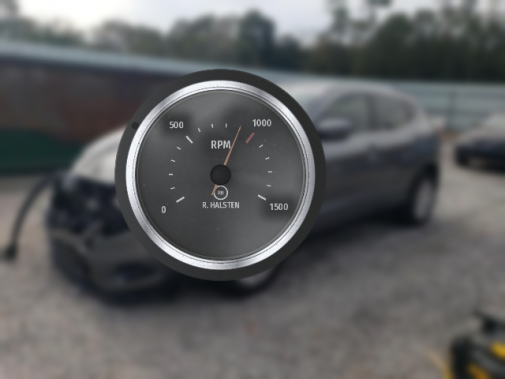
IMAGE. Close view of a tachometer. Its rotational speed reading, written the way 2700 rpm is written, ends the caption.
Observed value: 900 rpm
